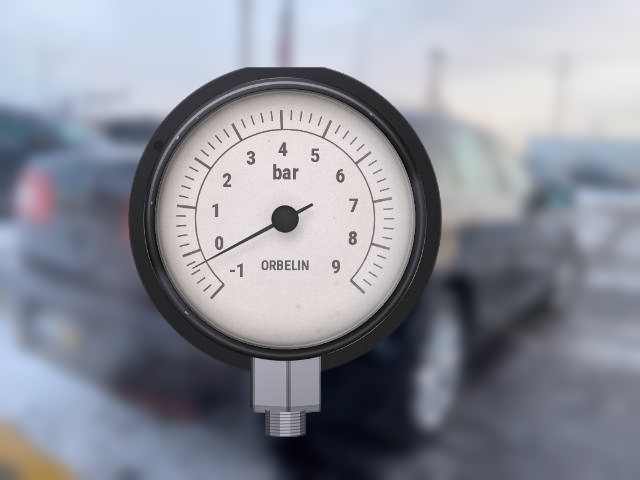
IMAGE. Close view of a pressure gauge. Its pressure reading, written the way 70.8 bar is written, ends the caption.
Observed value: -0.3 bar
